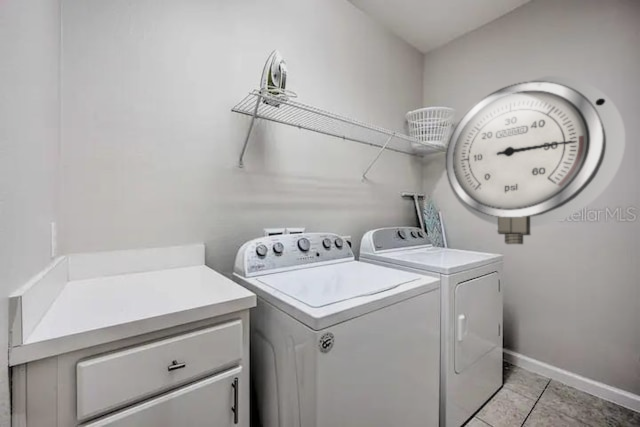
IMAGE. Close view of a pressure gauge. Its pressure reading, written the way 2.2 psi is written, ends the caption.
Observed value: 50 psi
